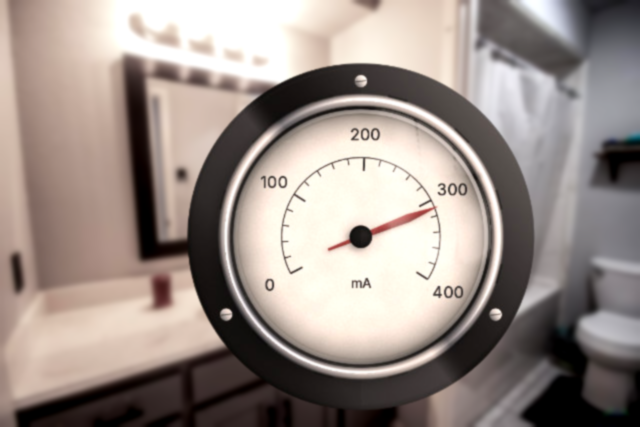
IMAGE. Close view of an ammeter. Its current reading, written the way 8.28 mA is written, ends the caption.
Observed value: 310 mA
